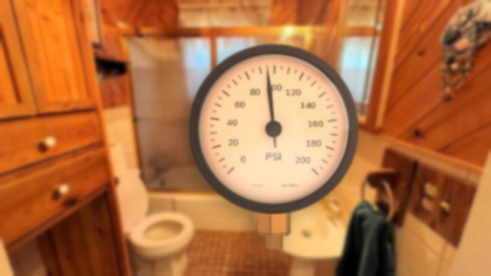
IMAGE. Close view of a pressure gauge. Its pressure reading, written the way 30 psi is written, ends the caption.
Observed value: 95 psi
